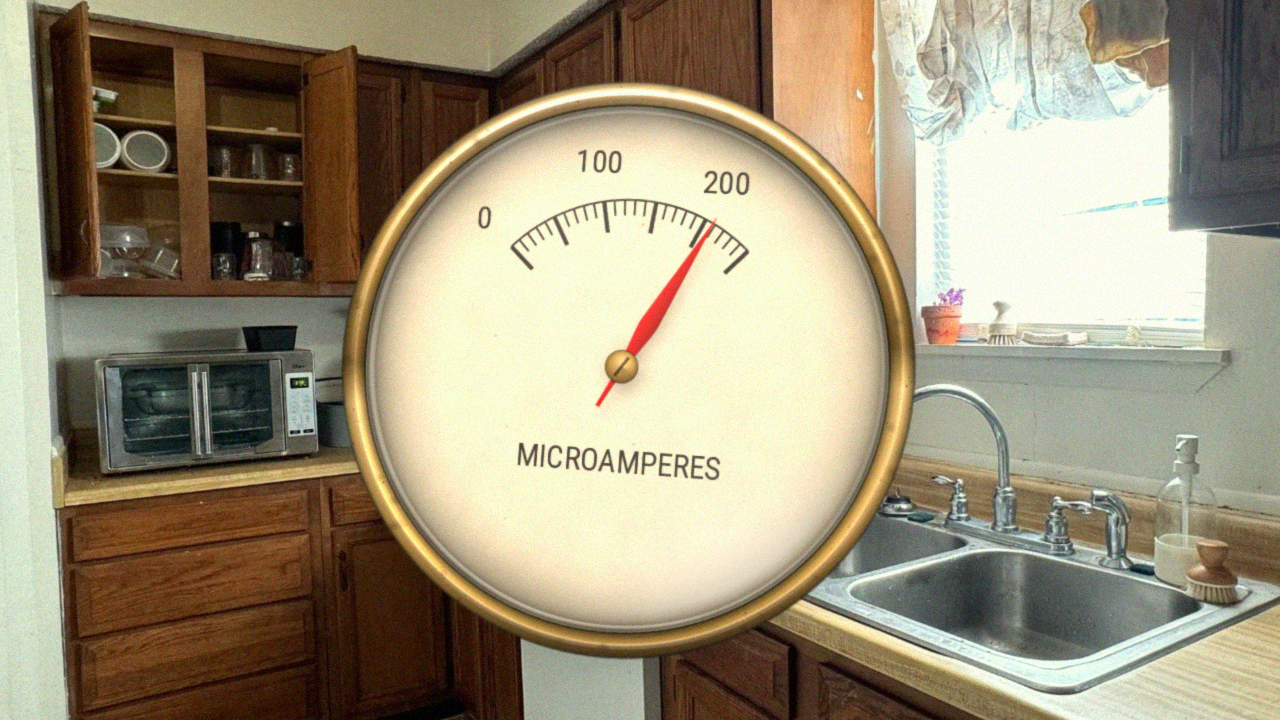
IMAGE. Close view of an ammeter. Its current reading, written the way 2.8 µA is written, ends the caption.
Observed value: 210 µA
